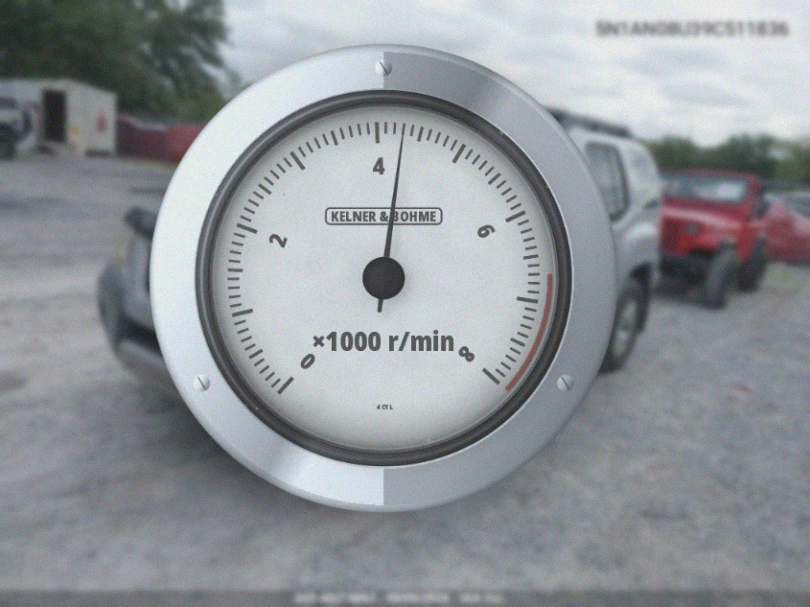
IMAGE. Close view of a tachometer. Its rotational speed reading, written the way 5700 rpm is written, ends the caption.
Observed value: 4300 rpm
